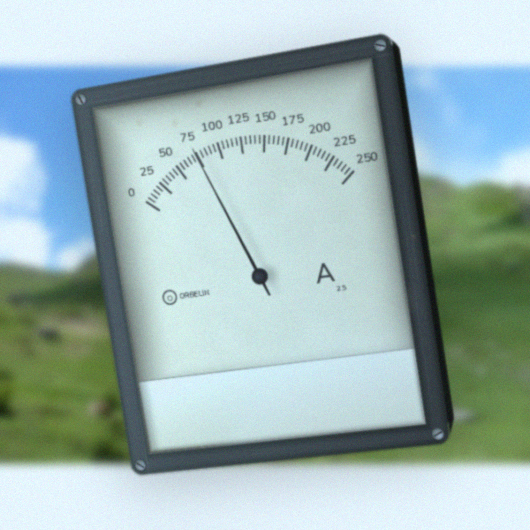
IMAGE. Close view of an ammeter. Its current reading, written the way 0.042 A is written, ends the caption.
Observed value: 75 A
